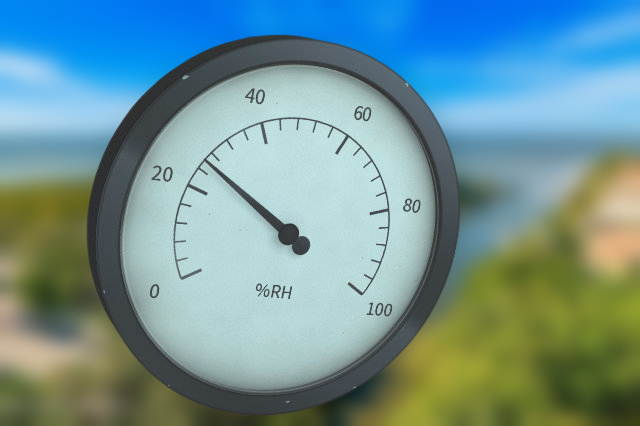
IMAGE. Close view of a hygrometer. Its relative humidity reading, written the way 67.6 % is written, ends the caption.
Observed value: 26 %
